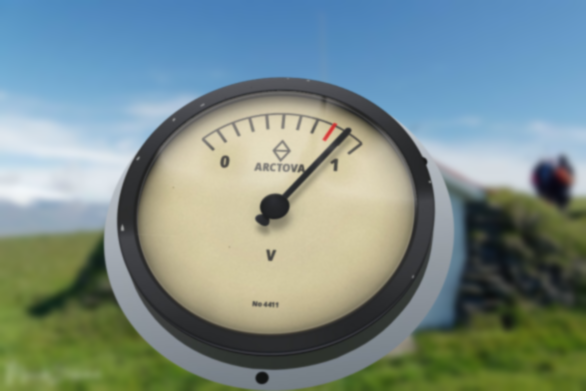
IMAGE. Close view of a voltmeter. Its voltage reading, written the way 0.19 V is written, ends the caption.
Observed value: 0.9 V
